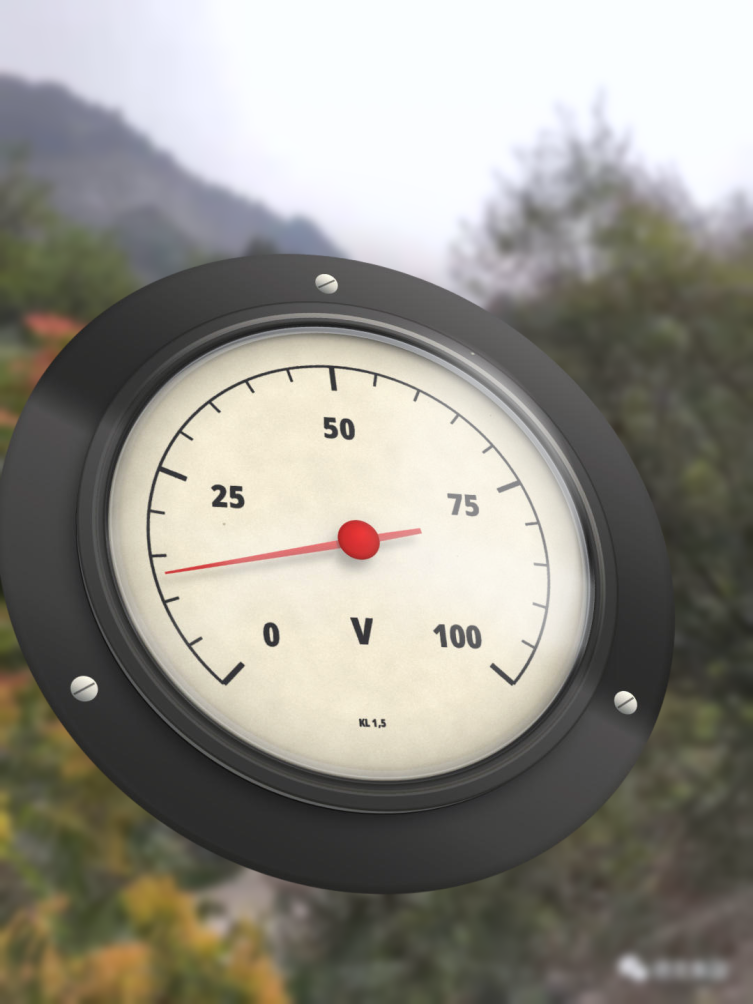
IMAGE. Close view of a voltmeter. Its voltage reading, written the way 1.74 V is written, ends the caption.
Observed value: 12.5 V
